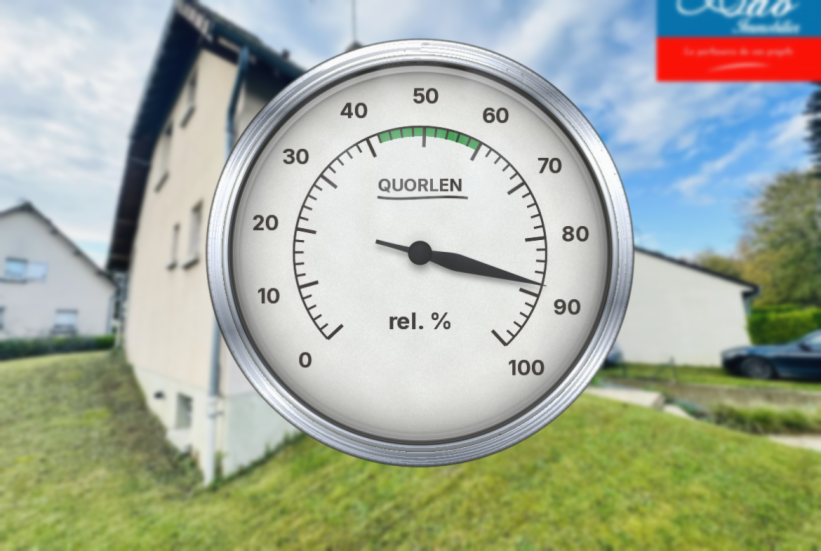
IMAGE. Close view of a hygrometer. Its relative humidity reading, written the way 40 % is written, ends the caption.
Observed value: 88 %
